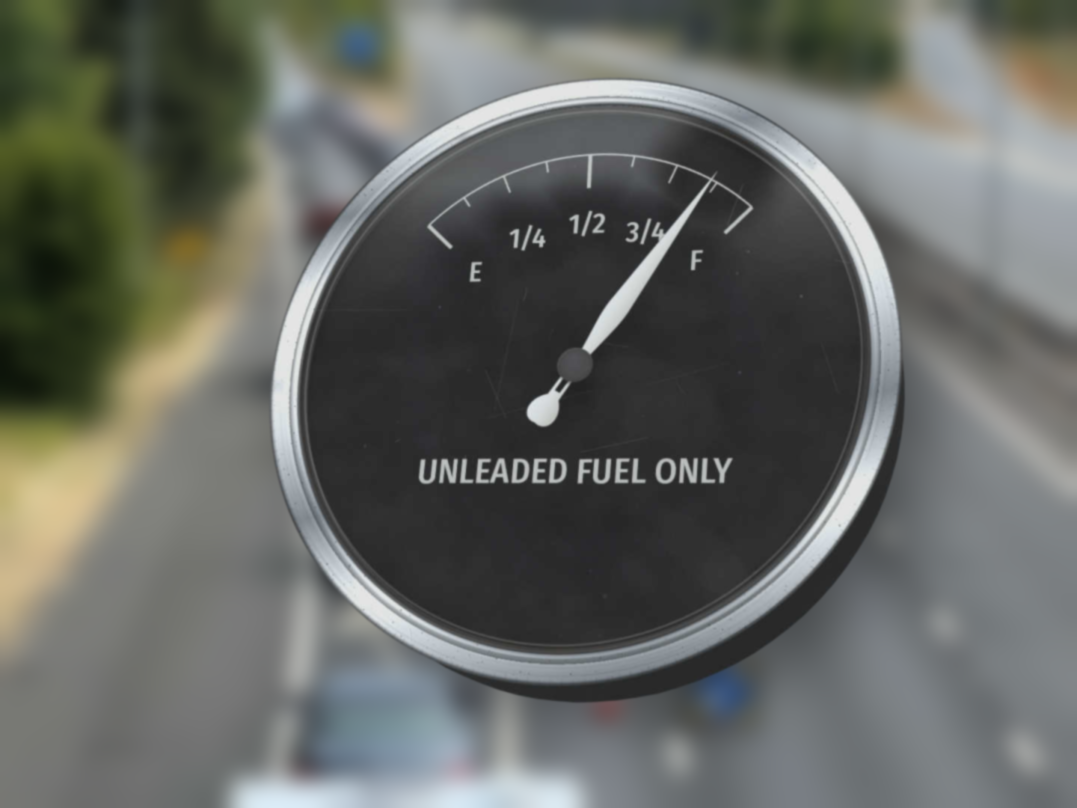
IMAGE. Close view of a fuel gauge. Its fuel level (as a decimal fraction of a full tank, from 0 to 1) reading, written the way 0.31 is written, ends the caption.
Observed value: 0.875
